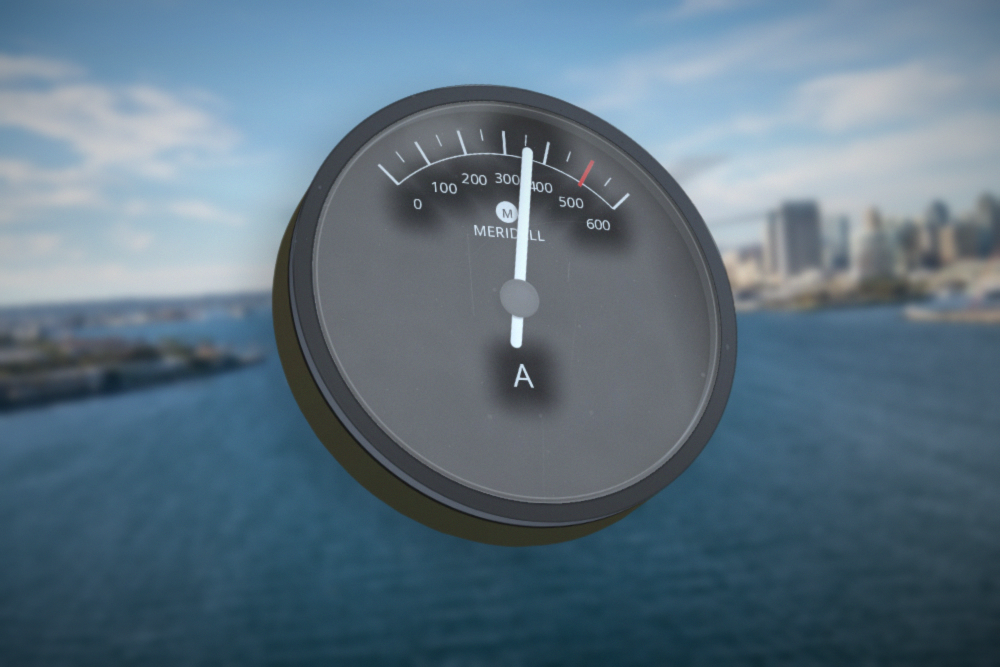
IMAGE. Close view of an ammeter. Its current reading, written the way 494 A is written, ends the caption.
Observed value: 350 A
